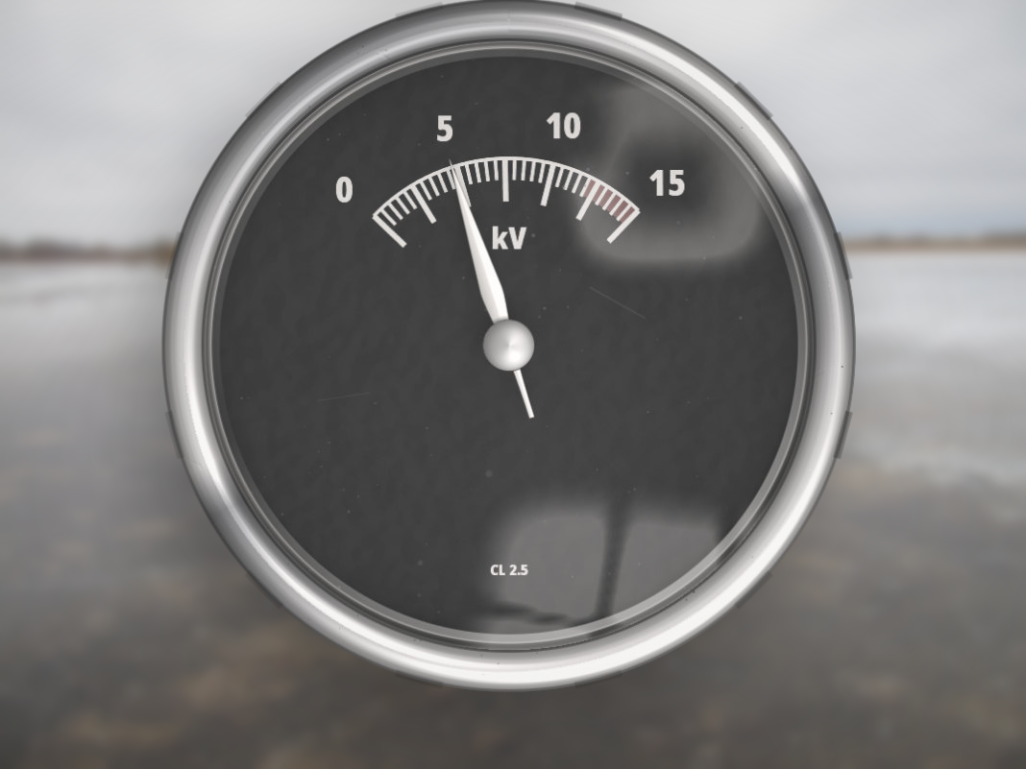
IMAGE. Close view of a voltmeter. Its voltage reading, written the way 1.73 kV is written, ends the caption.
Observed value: 4.75 kV
